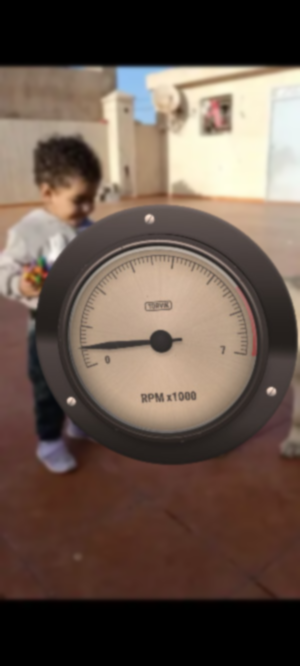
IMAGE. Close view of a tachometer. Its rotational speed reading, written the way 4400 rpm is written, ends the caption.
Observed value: 500 rpm
